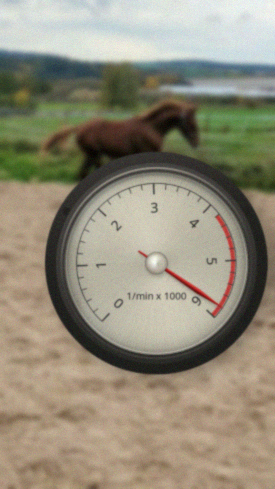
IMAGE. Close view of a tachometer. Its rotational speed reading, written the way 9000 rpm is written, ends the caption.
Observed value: 5800 rpm
